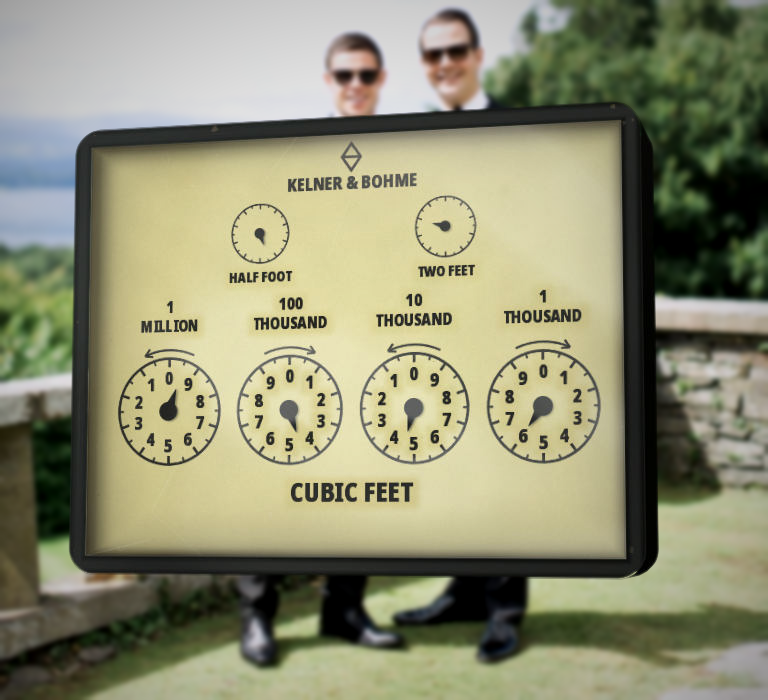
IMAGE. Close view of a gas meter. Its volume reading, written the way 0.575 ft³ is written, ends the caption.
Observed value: 944600 ft³
